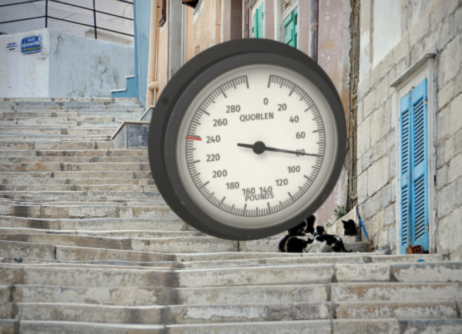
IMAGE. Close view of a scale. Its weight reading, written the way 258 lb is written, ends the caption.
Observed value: 80 lb
